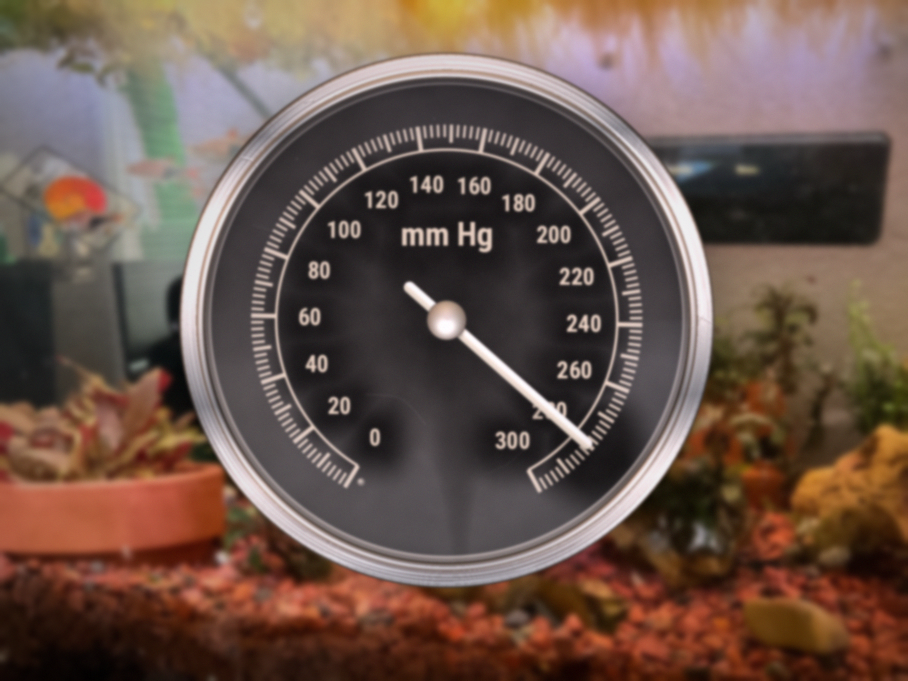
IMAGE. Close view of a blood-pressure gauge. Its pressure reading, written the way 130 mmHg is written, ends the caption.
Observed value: 280 mmHg
